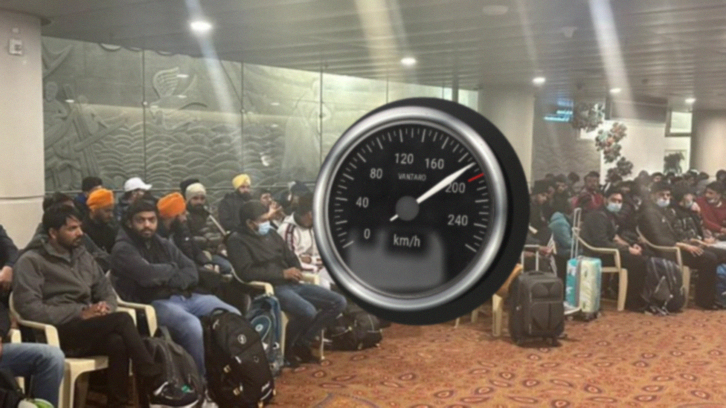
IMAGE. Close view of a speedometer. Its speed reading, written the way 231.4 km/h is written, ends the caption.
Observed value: 190 km/h
